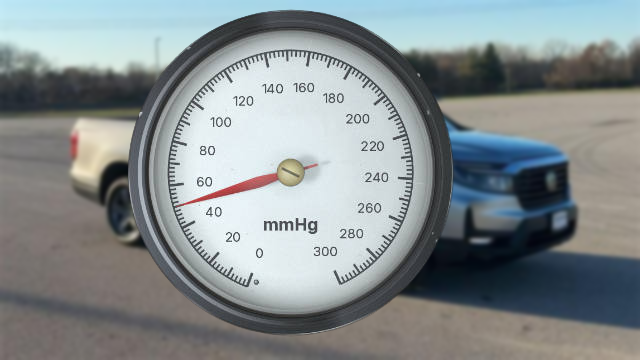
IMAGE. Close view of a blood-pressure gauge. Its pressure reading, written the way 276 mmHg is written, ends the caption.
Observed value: 50 mmHg
